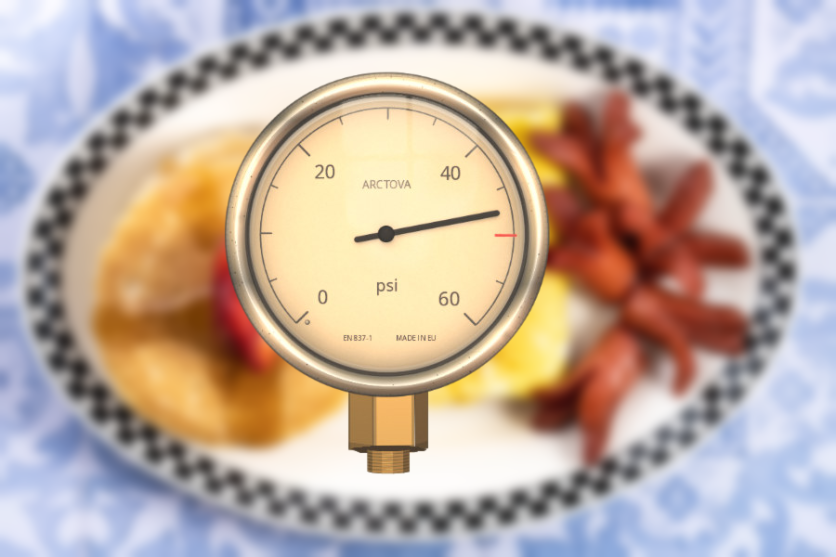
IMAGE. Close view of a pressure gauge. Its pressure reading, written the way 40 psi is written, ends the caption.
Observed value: 47.5 psi
